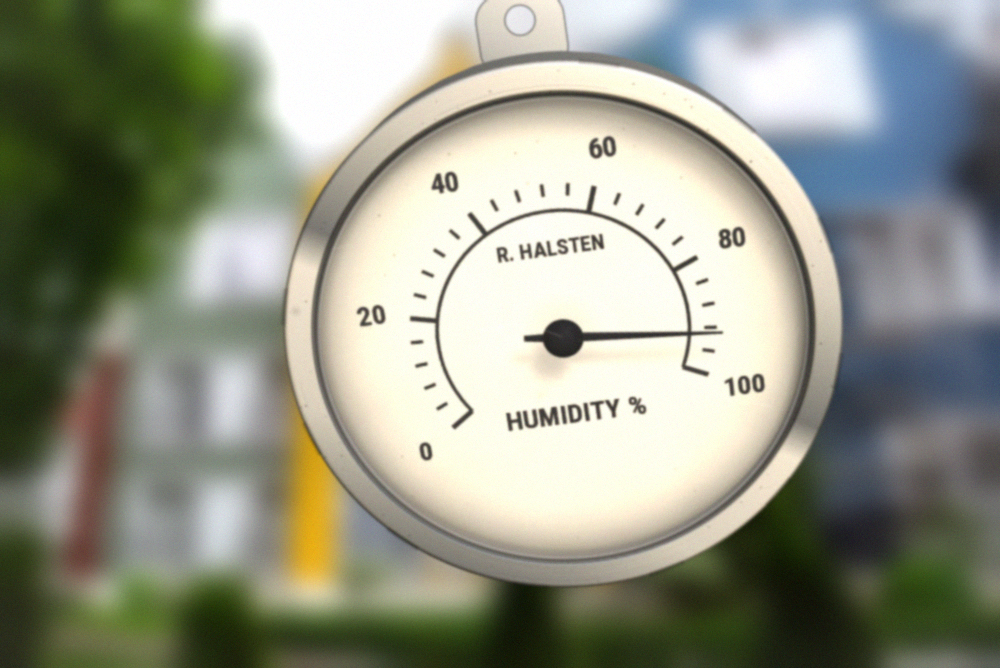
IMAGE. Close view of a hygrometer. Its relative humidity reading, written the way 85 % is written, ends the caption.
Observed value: 92 %
